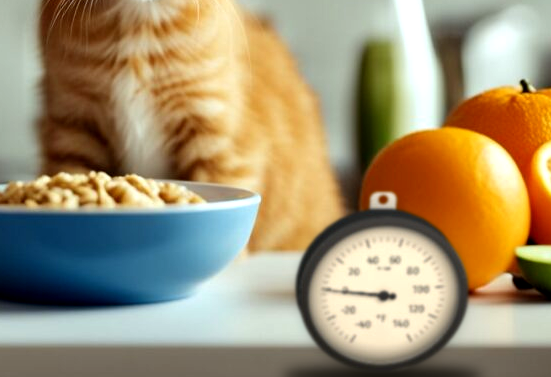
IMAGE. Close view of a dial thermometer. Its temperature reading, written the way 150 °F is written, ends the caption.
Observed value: 0 °F
